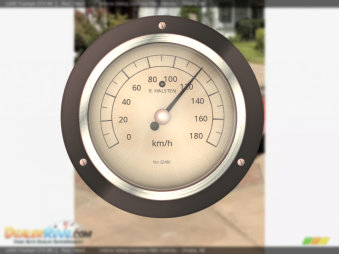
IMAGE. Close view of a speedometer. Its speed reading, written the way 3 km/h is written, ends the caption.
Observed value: 120 km/h
